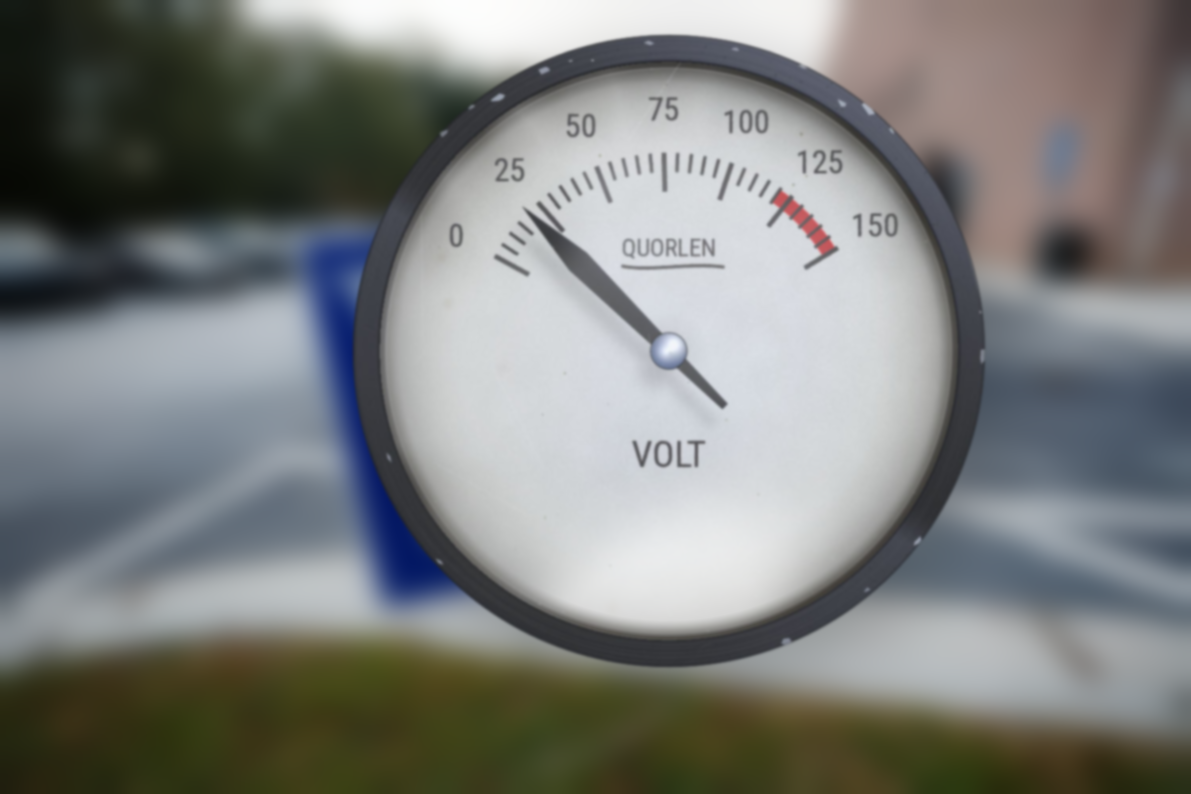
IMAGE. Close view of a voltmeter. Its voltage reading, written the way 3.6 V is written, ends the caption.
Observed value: 20 V
